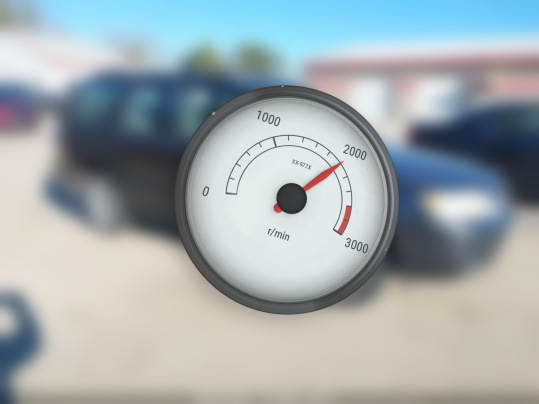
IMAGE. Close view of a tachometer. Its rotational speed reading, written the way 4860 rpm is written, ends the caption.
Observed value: 2000 rpm
